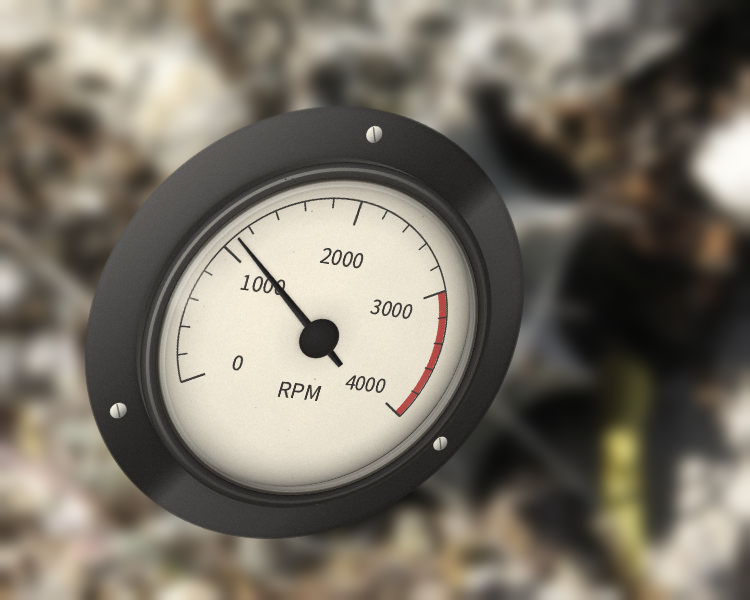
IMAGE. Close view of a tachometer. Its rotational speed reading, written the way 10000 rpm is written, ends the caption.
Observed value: 1100 rpm
